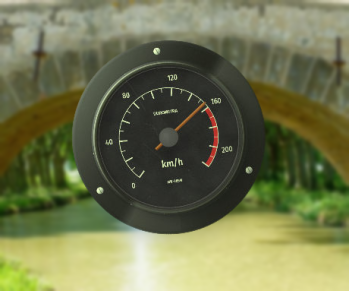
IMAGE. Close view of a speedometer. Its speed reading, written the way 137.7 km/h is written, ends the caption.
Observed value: 155 km/h
